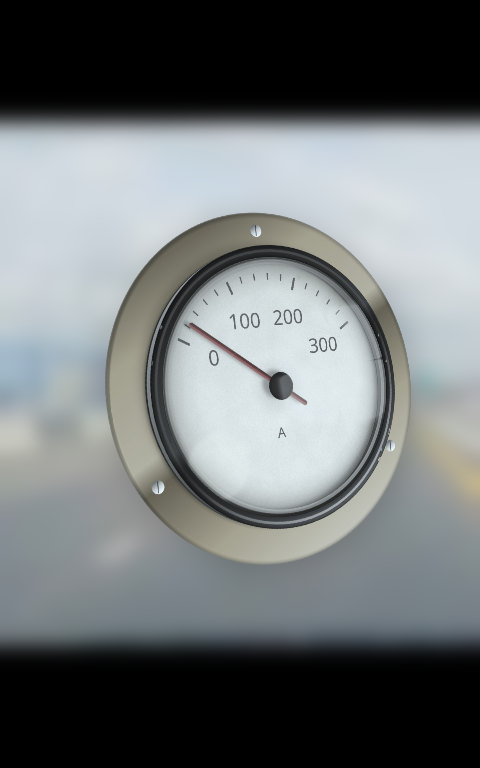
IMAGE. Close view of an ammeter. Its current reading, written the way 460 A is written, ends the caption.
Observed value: 20 A
